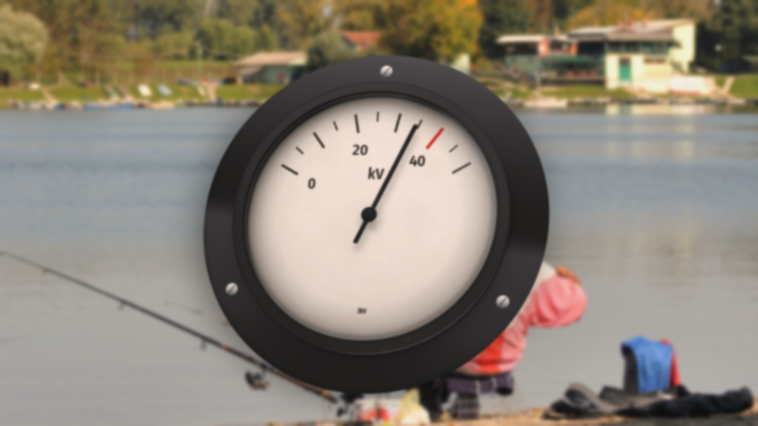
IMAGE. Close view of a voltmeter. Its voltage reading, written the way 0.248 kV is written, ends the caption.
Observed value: 35 kV
